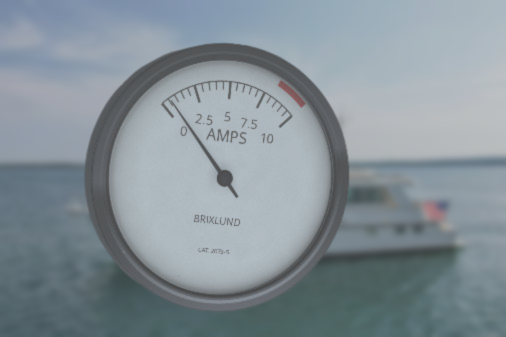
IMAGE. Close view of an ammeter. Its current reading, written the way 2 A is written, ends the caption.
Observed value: 0.5 A
